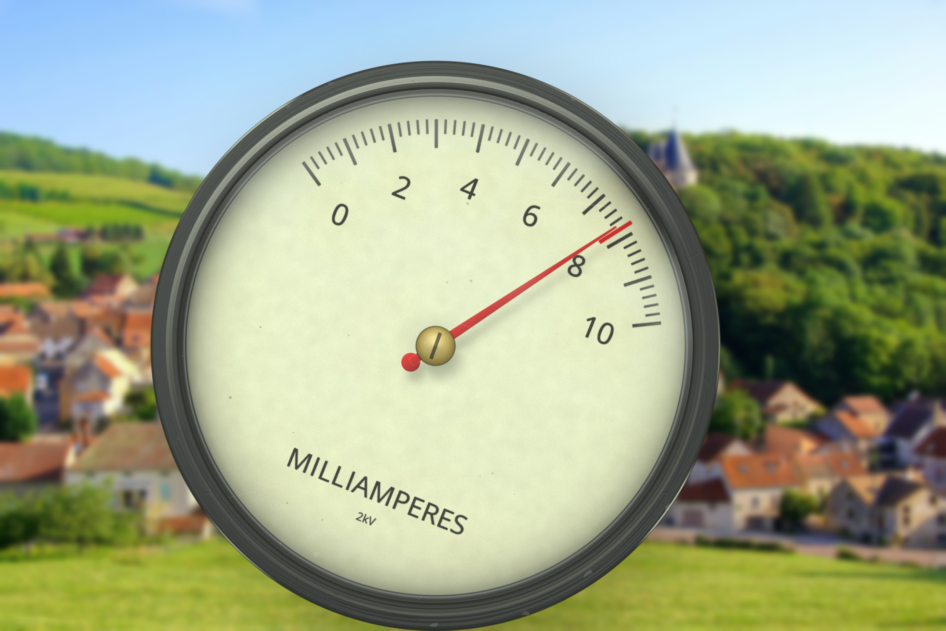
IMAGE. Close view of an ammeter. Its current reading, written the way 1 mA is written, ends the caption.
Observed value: 7.7 mA
